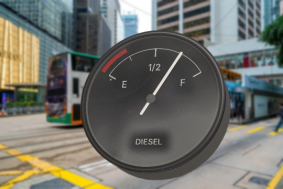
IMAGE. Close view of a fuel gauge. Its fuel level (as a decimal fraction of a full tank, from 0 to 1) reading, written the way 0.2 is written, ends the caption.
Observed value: 0.75
